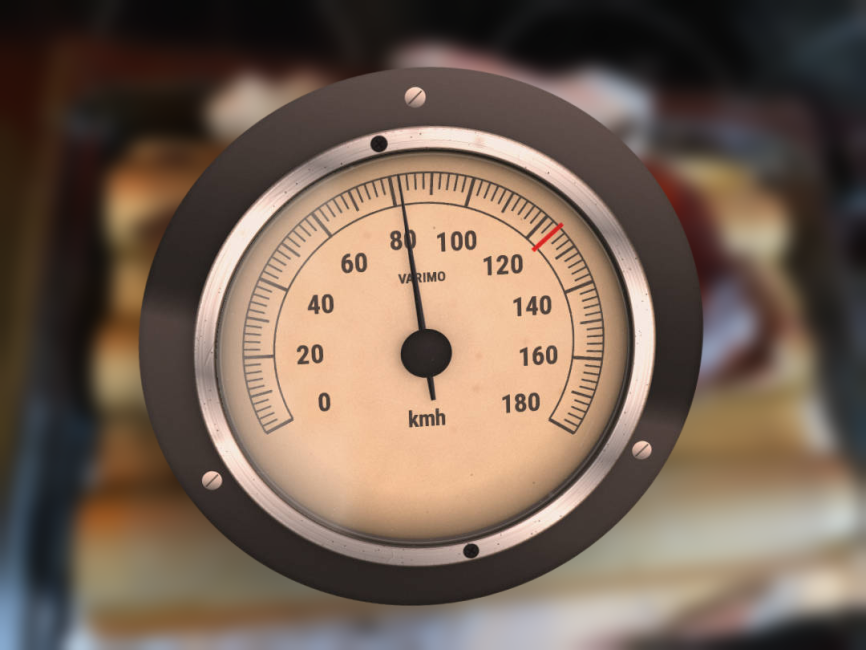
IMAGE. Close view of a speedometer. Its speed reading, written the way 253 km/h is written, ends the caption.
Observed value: 82 km/h
